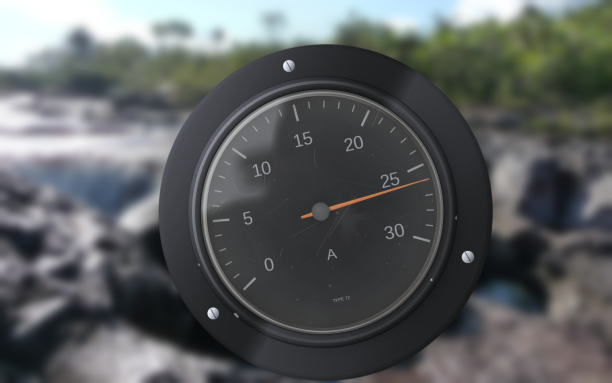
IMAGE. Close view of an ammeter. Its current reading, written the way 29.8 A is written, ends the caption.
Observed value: 26 A
